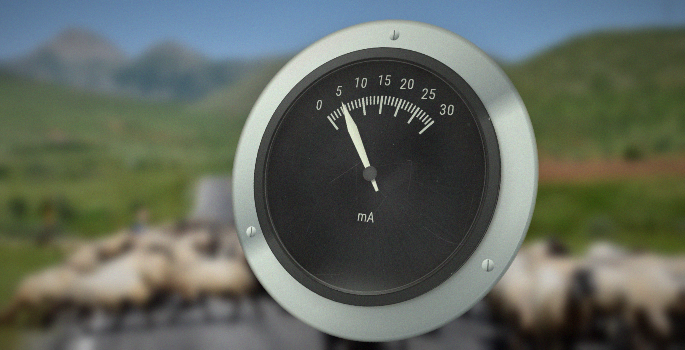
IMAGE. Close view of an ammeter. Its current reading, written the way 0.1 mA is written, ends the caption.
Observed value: 5 mA
